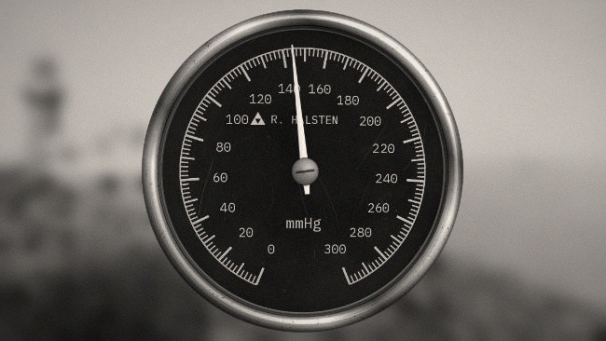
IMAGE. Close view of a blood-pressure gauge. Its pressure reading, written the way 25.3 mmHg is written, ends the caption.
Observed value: 144 mmHg
